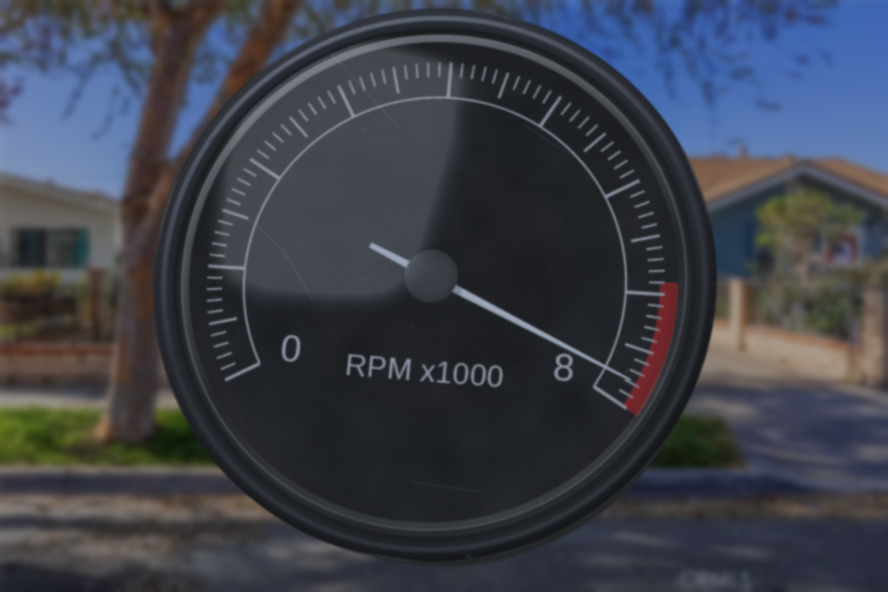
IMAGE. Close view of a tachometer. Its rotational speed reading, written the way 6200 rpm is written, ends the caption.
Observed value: 7800 rpm
